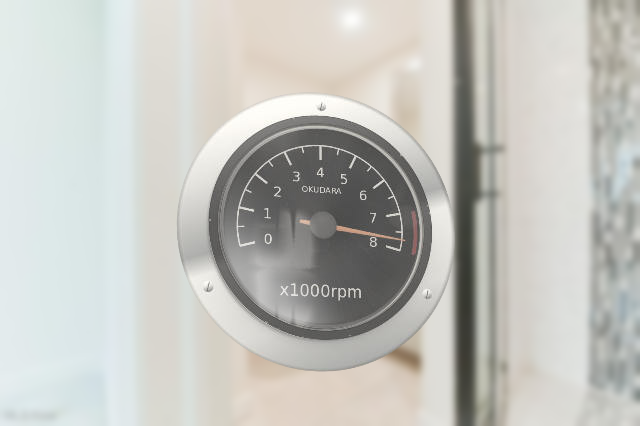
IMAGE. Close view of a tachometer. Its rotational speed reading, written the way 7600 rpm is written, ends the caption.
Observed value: 7750 rpm
